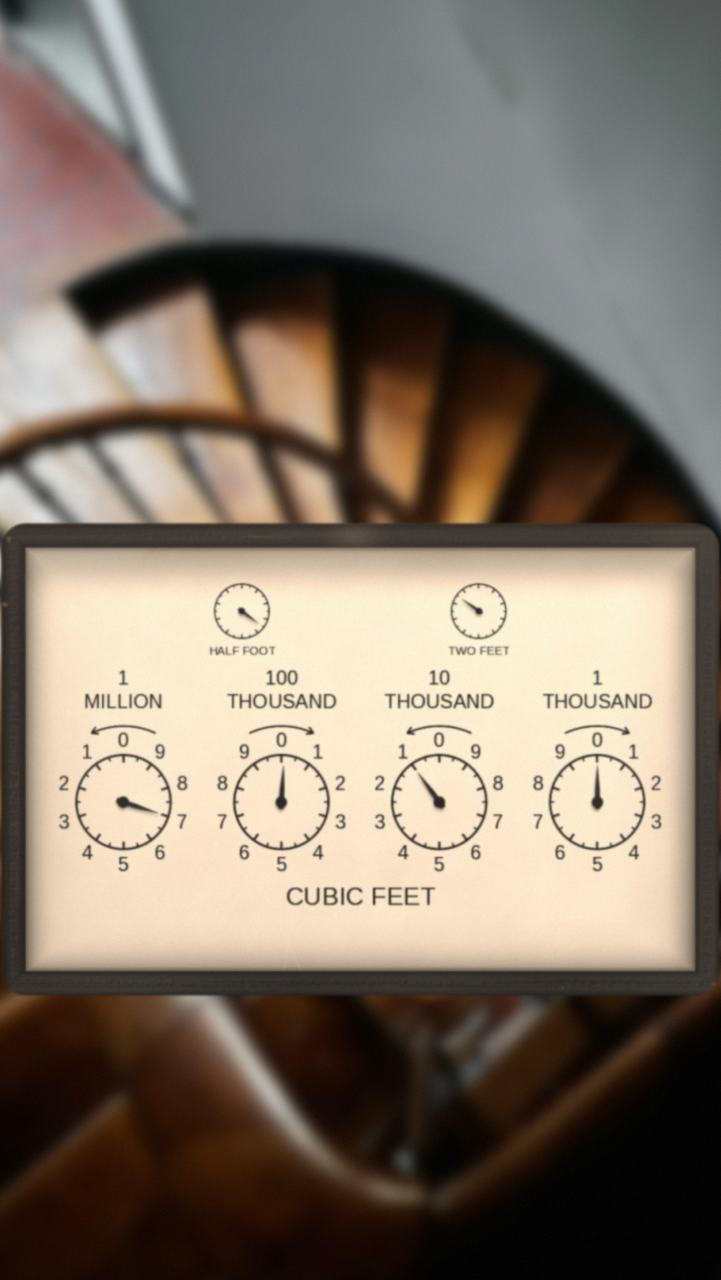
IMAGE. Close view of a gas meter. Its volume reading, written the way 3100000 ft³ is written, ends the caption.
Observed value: 701000 ft³
